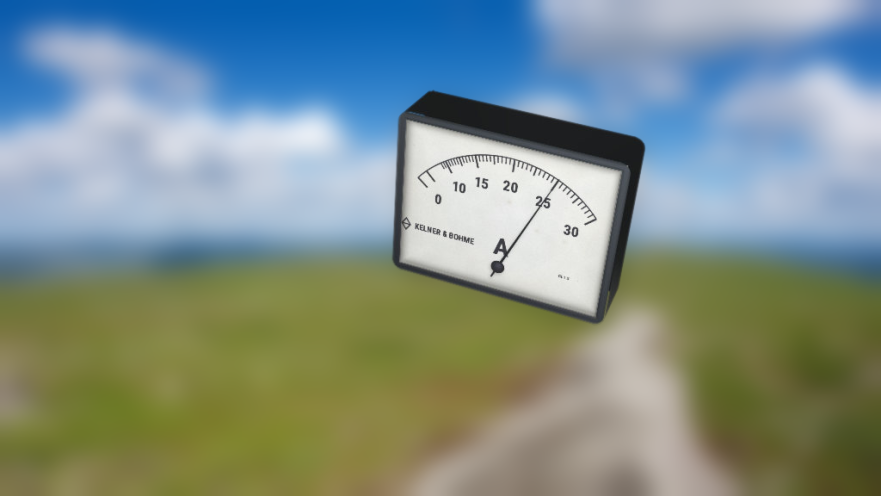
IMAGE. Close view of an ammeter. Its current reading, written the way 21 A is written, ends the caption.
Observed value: 25 A
